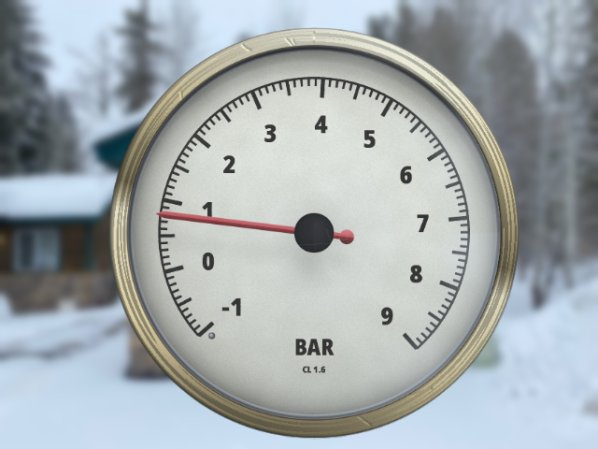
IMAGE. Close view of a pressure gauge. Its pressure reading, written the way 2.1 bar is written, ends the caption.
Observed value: 0.8 bar
